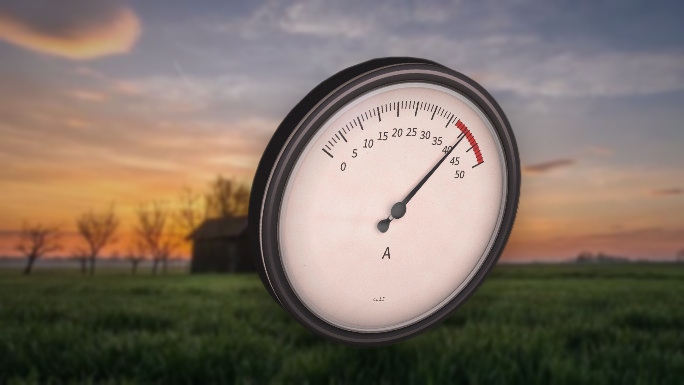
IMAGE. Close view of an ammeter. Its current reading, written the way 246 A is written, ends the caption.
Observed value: 40 A
